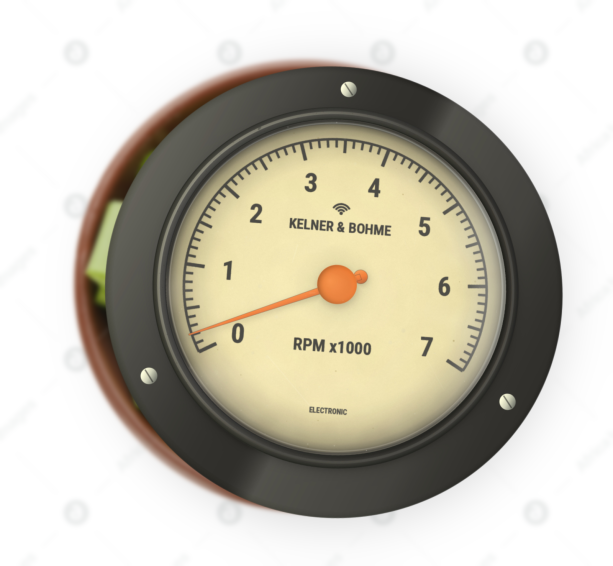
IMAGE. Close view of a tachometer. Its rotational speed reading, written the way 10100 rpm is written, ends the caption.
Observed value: 200 rpm
